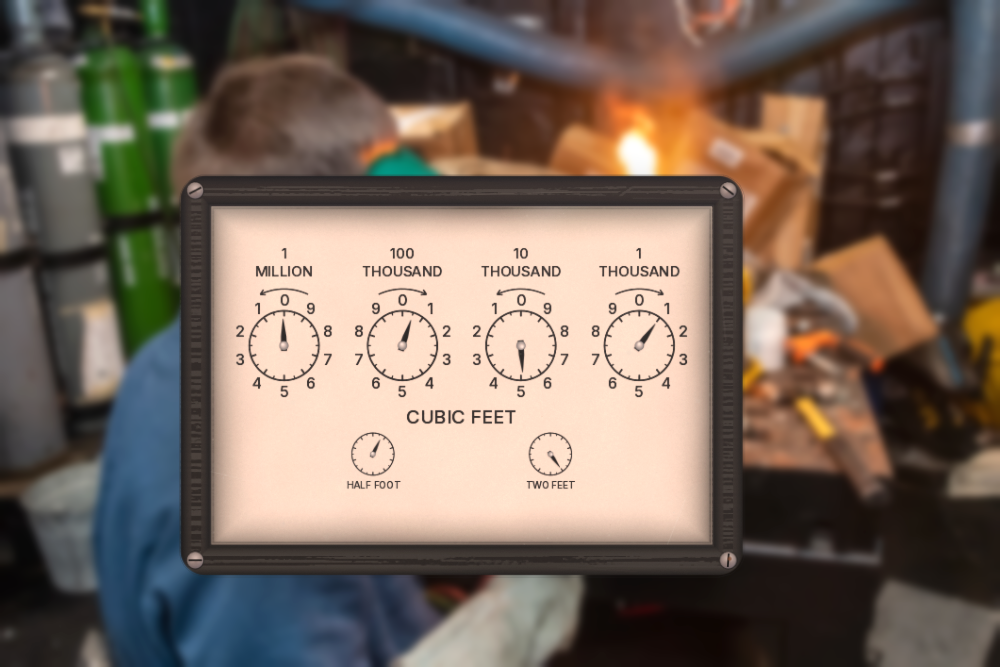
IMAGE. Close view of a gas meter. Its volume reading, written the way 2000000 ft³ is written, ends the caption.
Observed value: 5100 ft³
